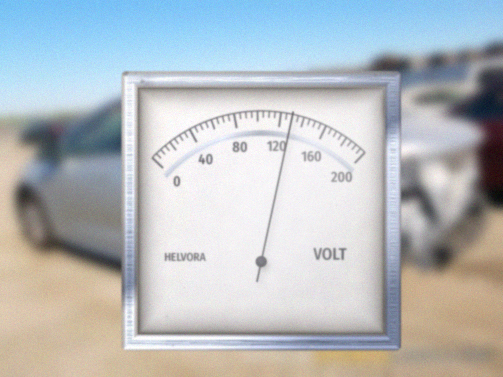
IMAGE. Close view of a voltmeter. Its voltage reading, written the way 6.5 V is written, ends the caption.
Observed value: 130 V
